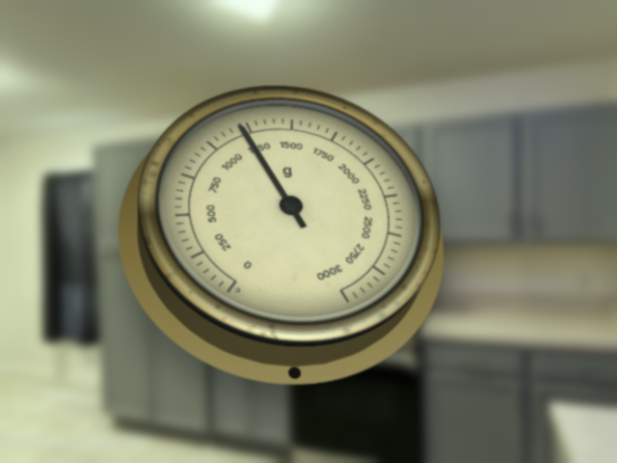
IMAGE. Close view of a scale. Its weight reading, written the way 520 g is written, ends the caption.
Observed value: 1200 g
